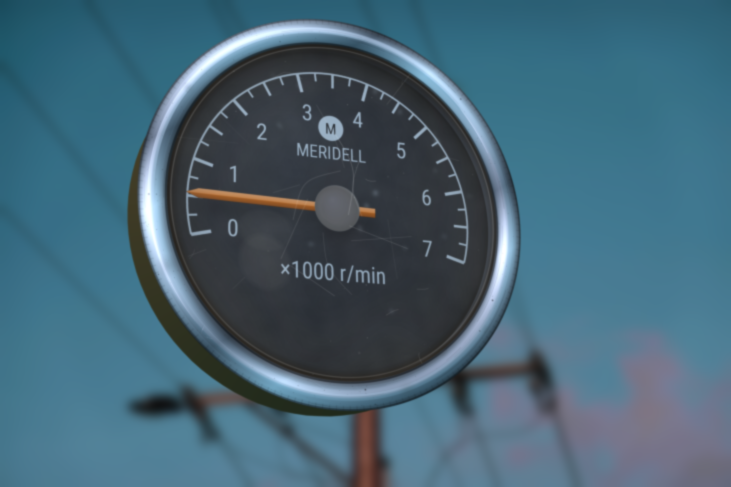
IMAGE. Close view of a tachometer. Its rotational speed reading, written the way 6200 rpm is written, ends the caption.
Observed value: 500 rpm
